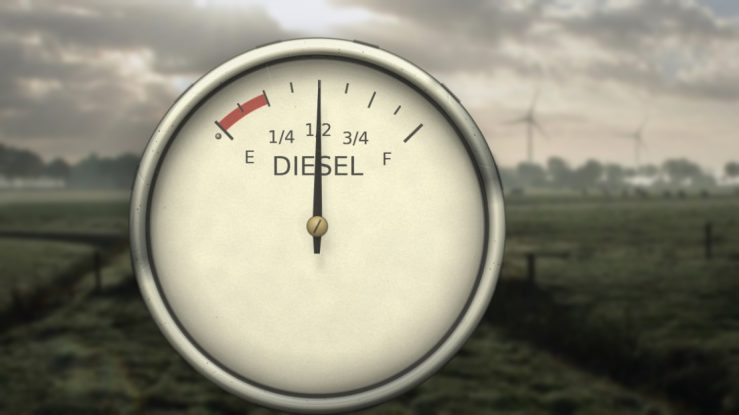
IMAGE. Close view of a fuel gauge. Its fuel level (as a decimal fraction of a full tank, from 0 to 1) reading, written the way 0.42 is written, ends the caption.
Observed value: 0.5
